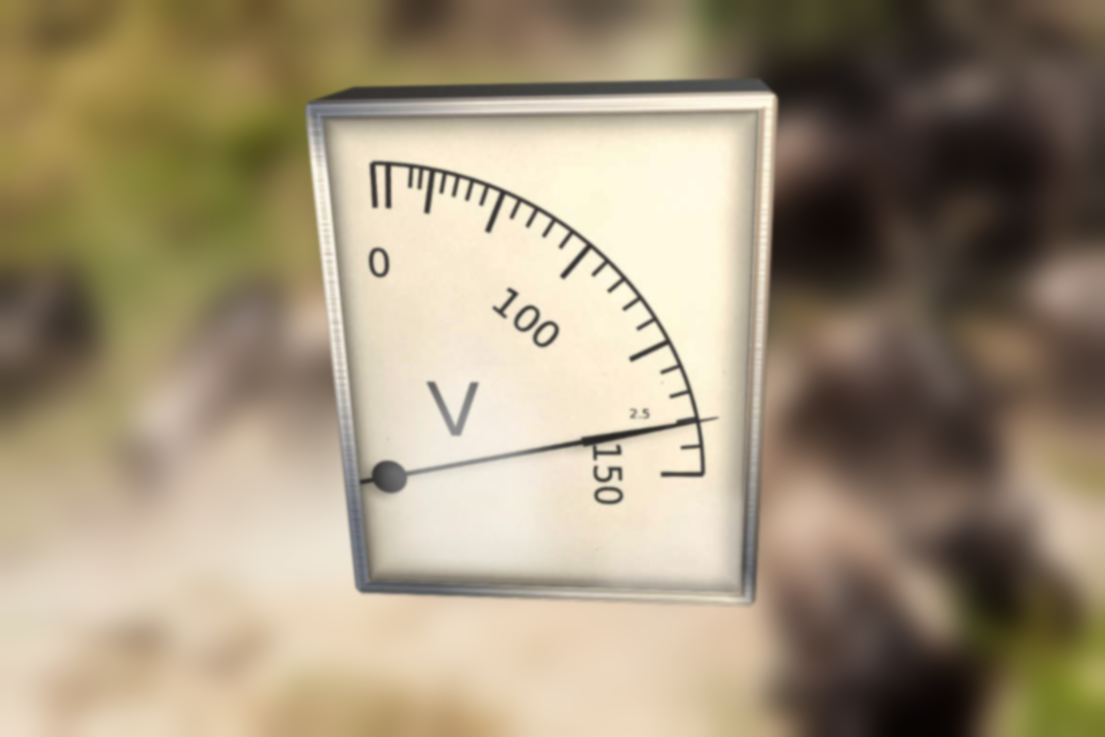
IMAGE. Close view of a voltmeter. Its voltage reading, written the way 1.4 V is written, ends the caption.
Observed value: 140 V
